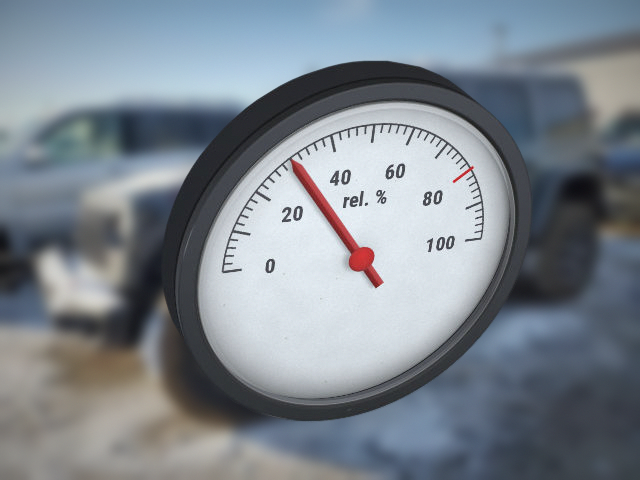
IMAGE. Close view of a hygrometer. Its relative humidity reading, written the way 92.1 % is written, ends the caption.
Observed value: 30 %
